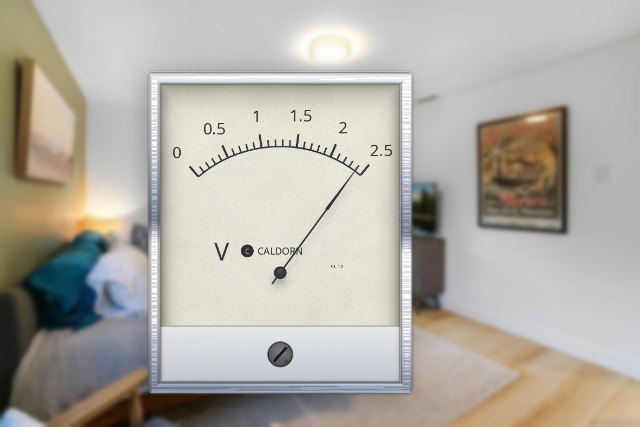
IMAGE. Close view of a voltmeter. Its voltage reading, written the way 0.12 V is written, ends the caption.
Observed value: 2.4 V
